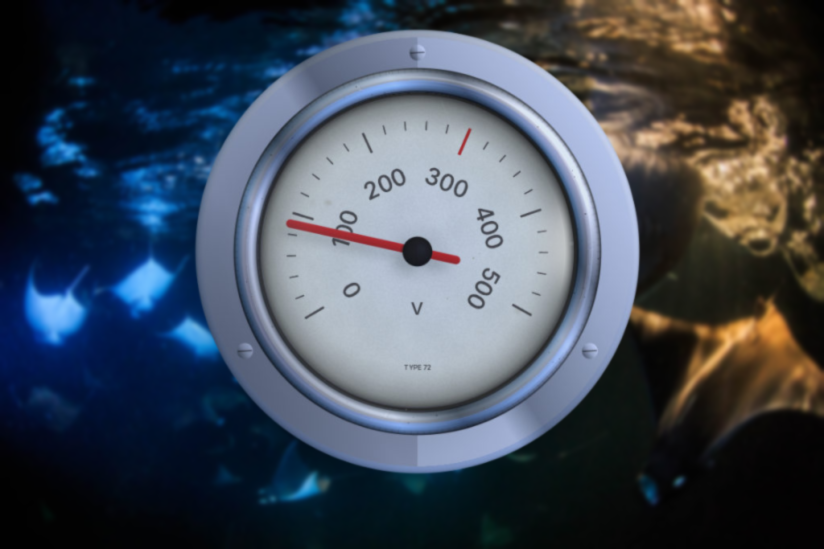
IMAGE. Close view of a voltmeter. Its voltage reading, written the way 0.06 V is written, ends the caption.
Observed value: 90 V
